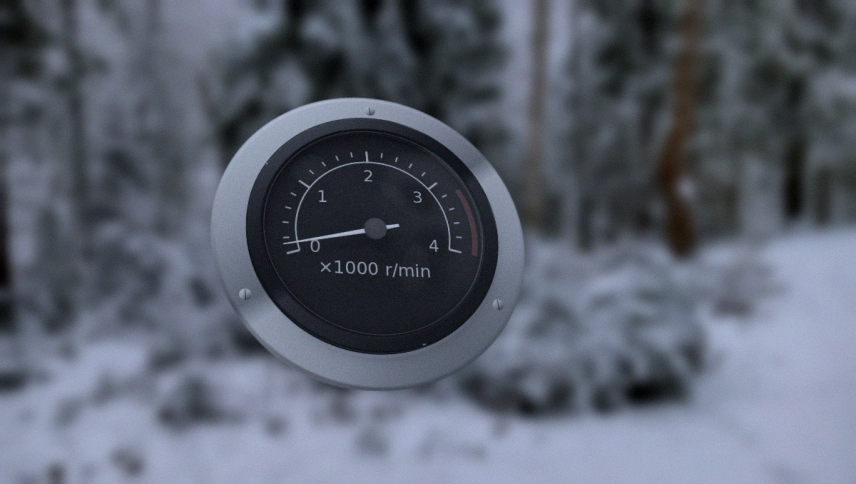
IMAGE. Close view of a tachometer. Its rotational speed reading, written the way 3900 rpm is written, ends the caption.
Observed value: 100 rpm
